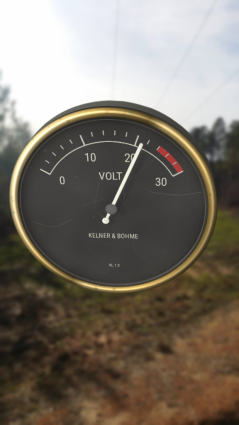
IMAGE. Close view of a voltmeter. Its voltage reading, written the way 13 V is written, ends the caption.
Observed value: 21 V
